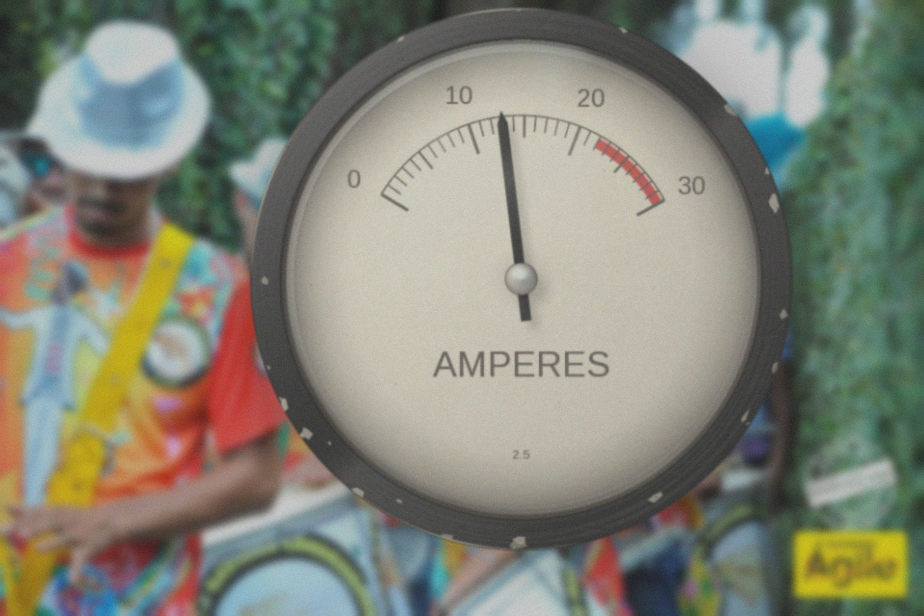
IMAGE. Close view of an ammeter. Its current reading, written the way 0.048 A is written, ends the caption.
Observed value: 13 A
